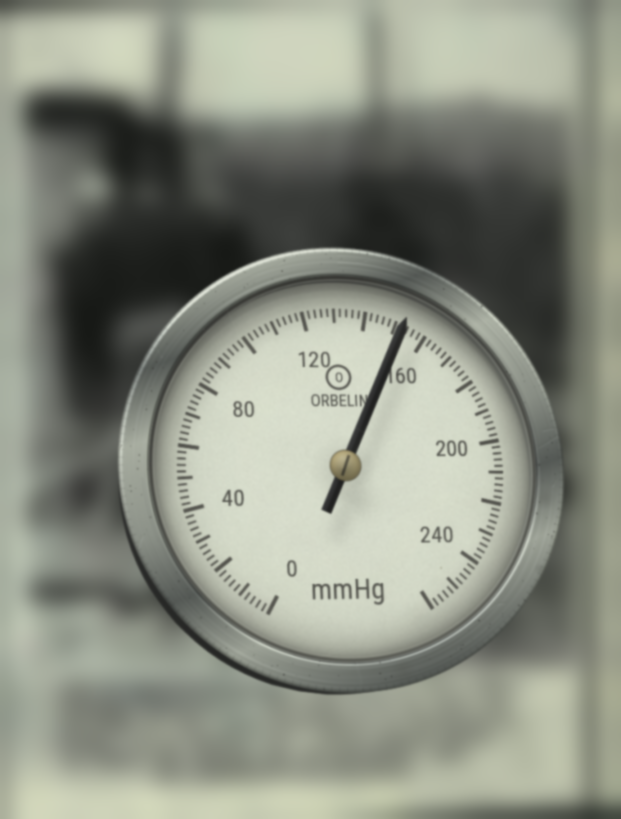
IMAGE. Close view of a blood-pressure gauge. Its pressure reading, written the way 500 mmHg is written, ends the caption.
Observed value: 152 mmHg
